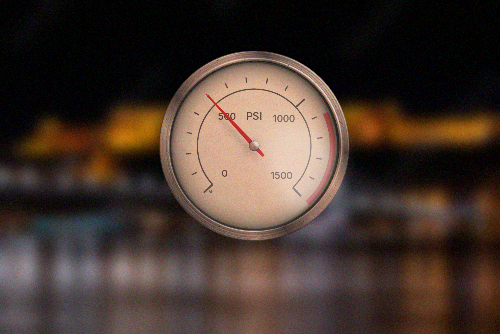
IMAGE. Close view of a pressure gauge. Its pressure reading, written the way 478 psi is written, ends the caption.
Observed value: 500 psi
